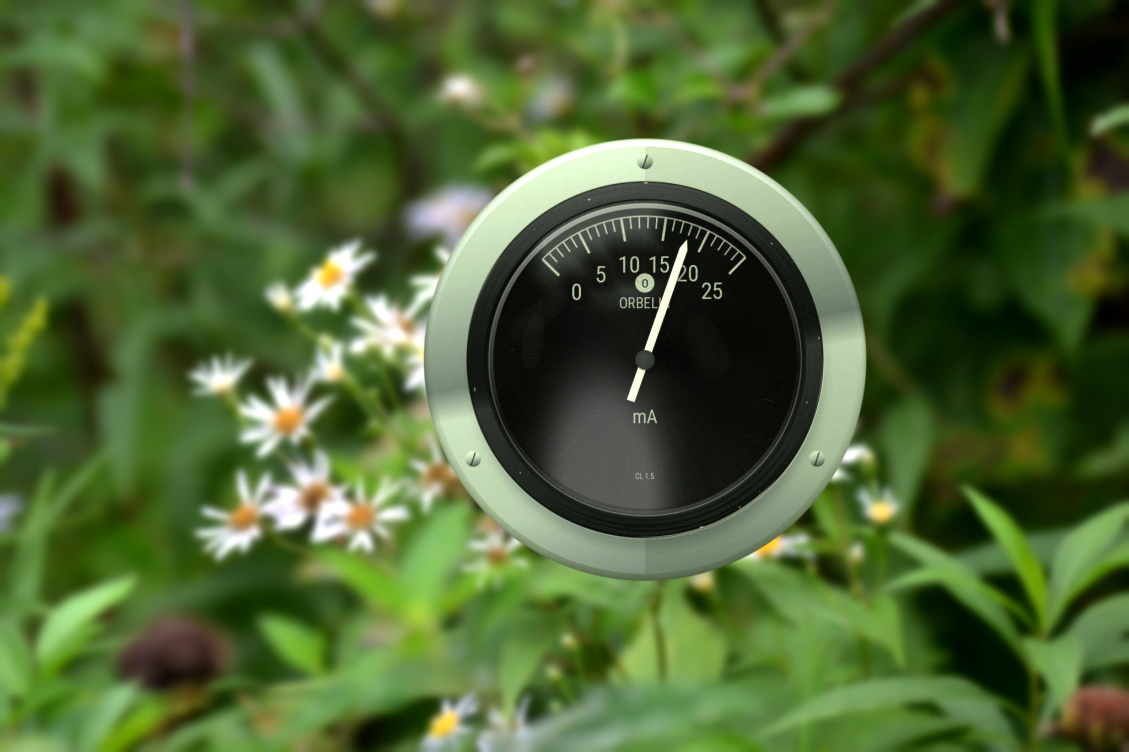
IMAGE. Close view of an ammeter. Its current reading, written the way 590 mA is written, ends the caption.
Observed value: 18 mA
